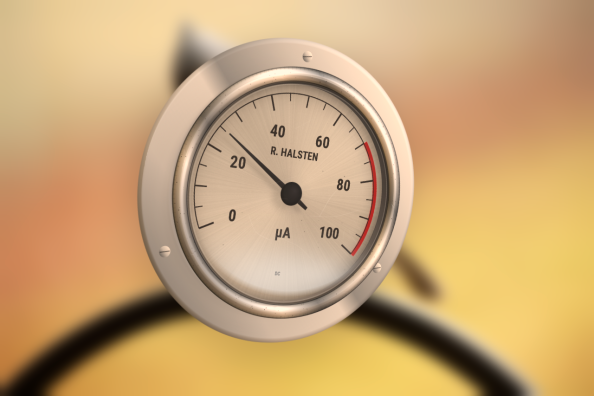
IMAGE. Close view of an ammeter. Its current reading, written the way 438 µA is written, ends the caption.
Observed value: 25 µA
